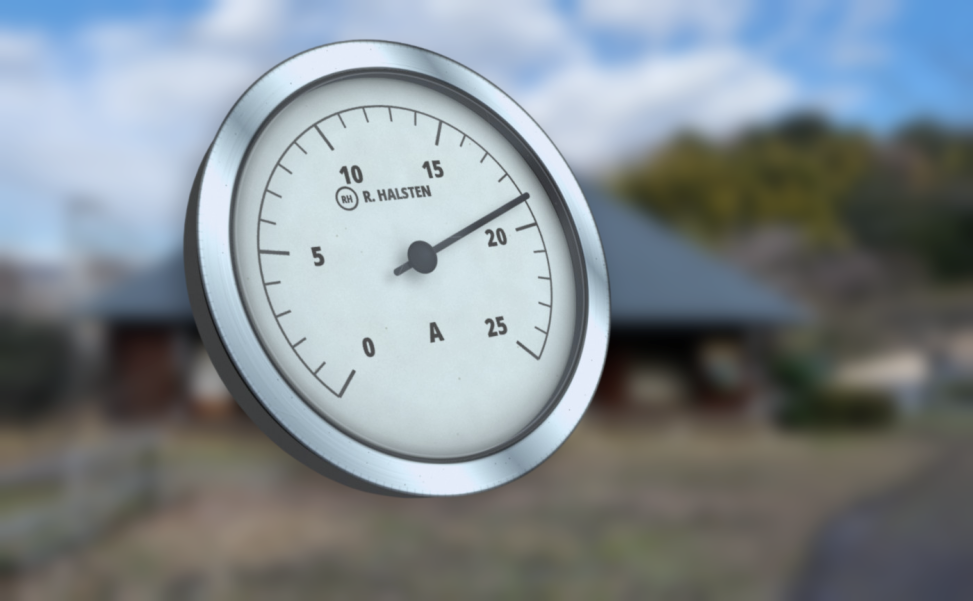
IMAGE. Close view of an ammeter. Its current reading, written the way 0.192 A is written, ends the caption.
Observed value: 19 A
